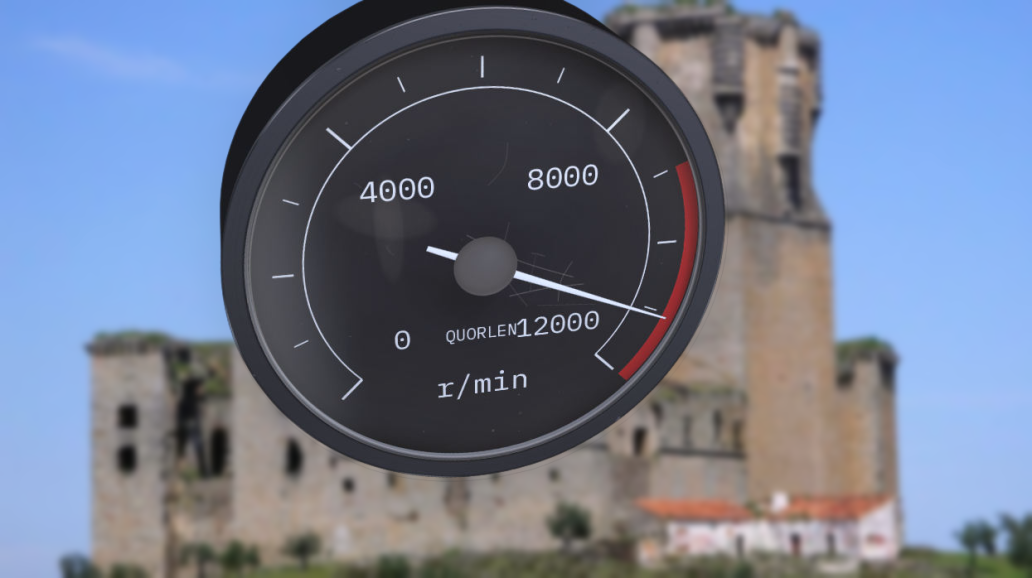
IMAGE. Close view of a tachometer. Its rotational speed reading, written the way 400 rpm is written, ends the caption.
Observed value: 11000 rpm
